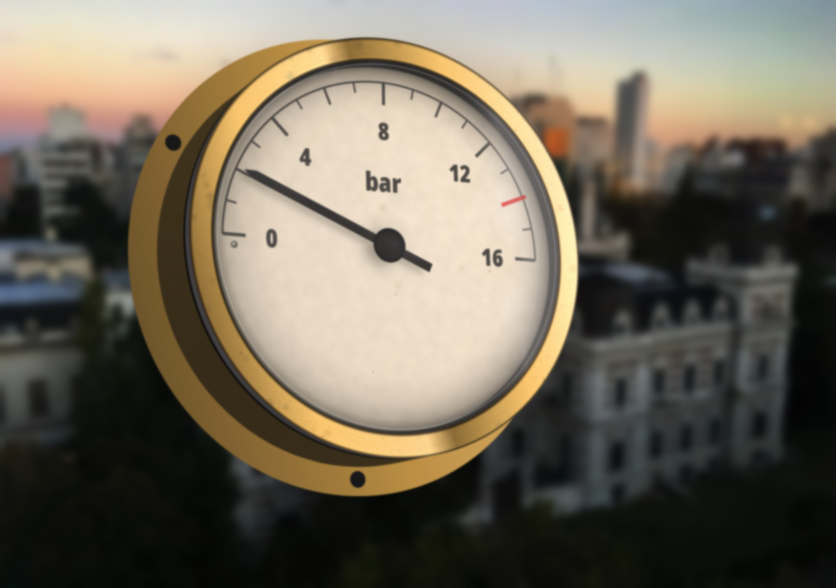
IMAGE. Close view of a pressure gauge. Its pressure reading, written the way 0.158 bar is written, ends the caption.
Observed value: 2 bar
